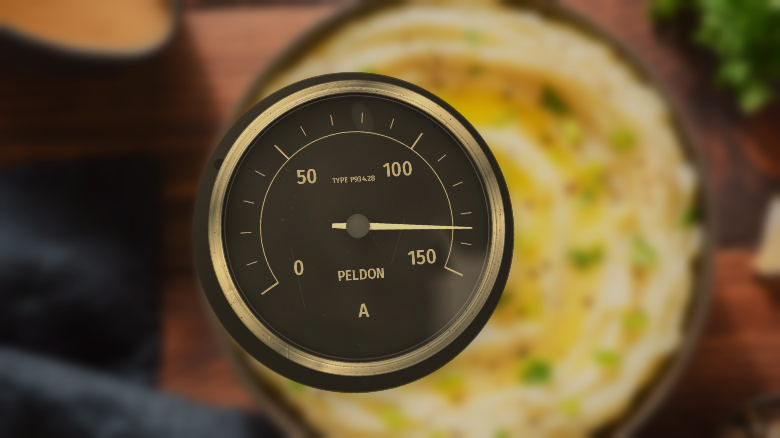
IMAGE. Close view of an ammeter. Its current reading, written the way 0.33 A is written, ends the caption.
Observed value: 135 A
